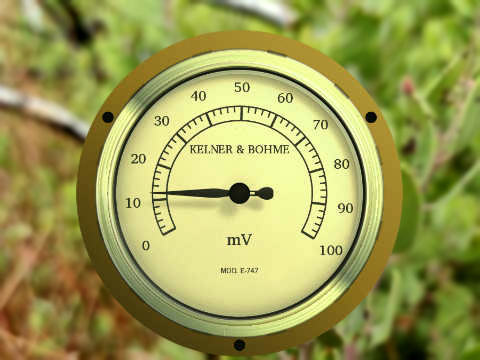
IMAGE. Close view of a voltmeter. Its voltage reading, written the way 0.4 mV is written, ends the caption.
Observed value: 12 mV
